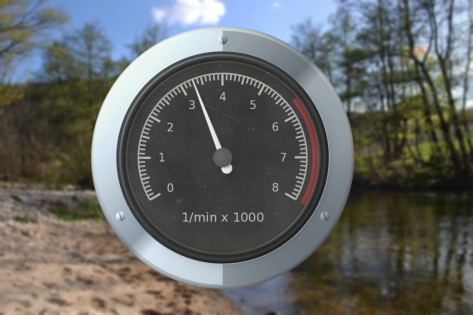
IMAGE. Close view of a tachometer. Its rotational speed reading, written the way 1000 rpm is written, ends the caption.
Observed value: 3300 rpm
